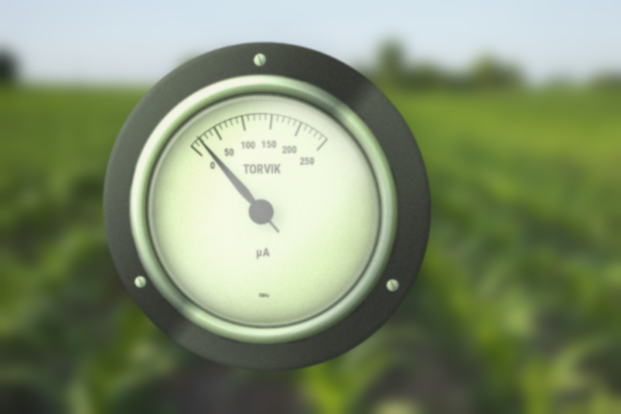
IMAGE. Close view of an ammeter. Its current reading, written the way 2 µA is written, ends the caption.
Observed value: 20 µA
